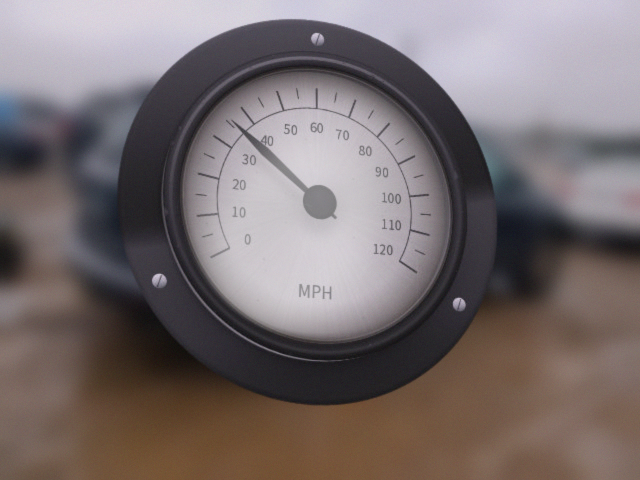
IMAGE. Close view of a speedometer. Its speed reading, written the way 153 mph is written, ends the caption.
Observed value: 35 mph
